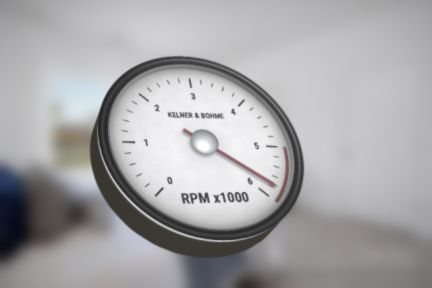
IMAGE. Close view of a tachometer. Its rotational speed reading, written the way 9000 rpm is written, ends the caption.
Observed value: 5800 rpm
